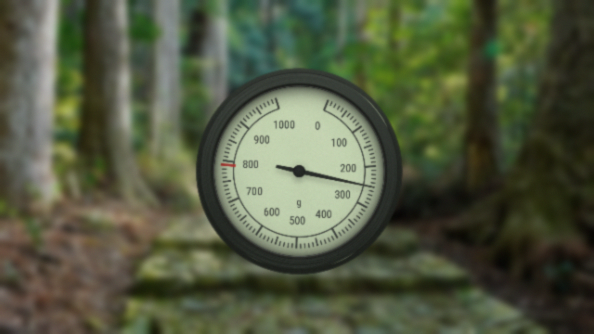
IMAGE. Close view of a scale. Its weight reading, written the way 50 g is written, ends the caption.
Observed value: 250 g
